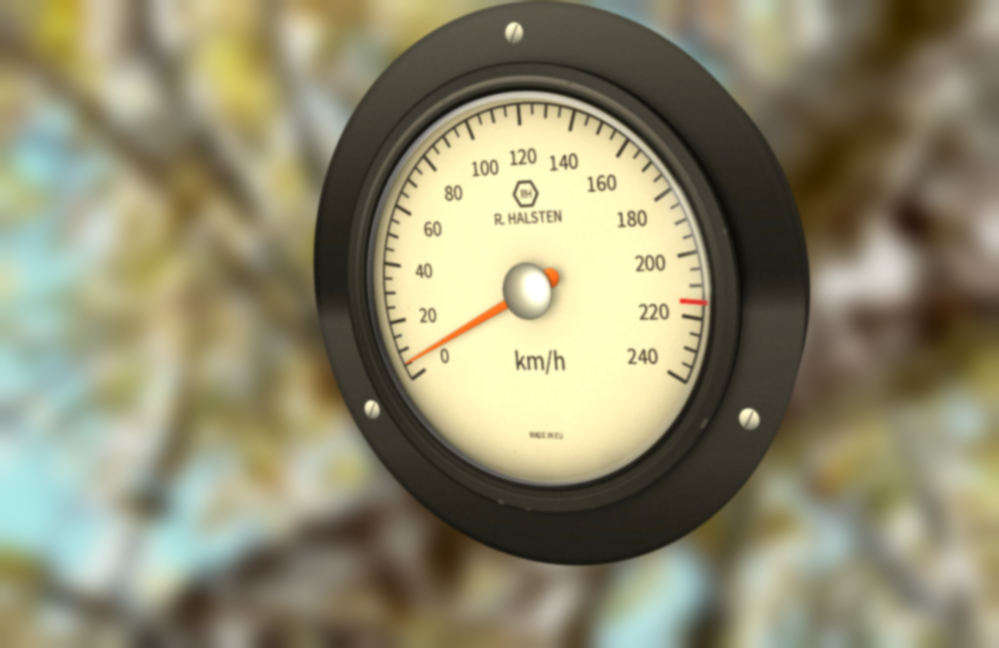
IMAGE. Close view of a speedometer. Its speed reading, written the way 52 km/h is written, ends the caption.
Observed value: 5 km/h
